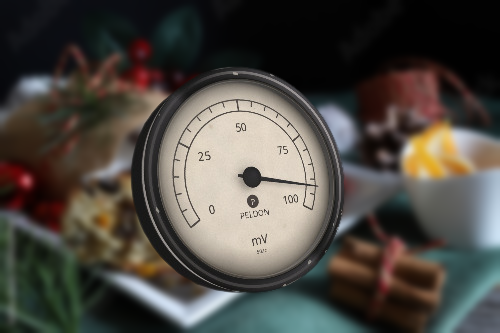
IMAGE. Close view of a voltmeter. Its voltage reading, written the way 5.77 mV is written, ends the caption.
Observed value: 92.5 mV
